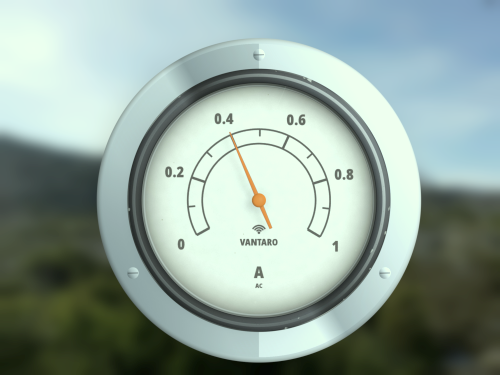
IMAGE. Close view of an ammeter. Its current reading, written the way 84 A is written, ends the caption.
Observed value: 0.4 A
